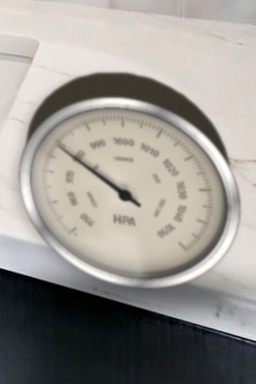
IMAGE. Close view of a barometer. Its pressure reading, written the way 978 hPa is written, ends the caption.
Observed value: 980 hPa
